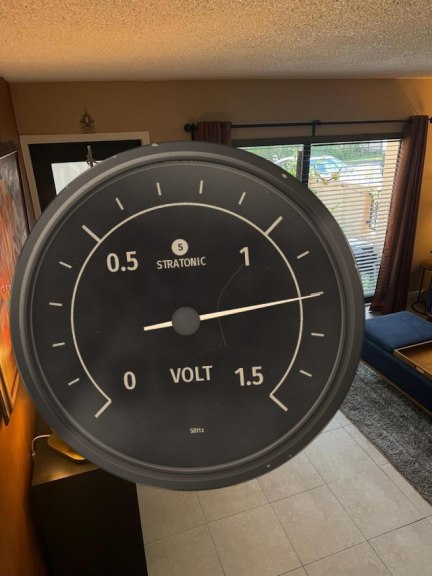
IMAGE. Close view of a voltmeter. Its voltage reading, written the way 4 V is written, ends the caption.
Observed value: 1.2 V
